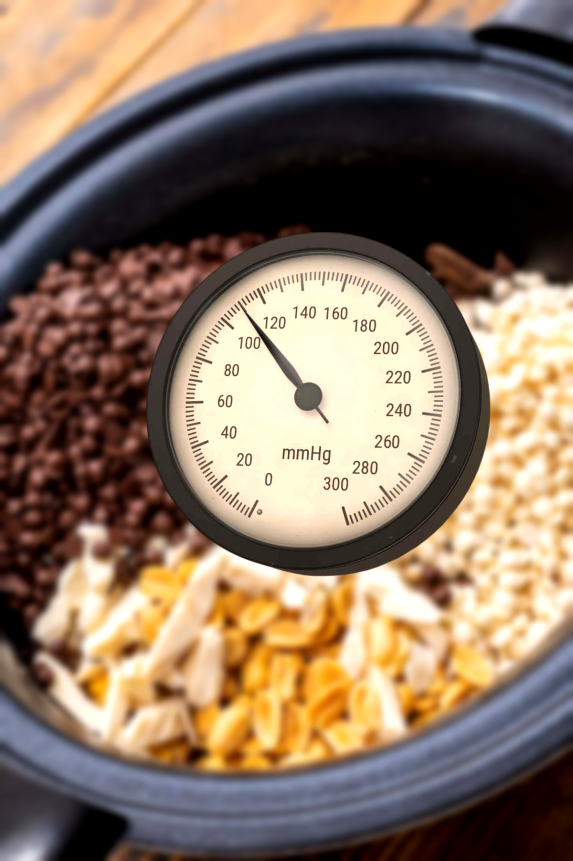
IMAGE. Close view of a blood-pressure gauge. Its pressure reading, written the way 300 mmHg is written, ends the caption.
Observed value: 110 mmHg
